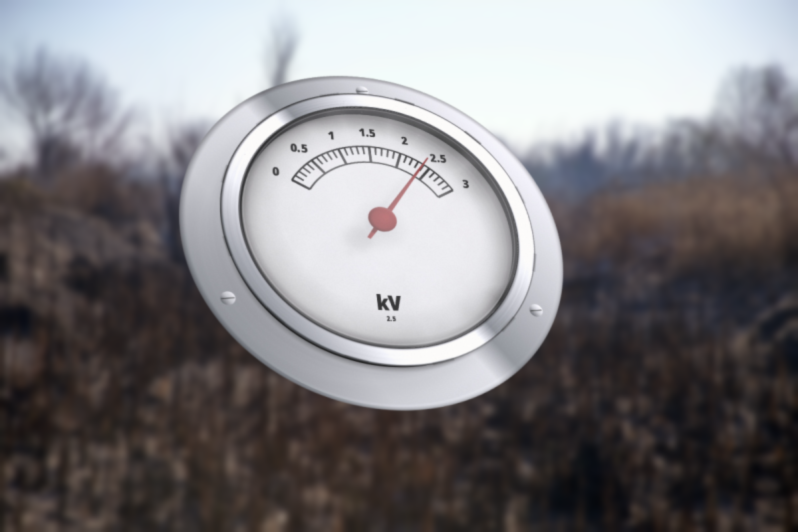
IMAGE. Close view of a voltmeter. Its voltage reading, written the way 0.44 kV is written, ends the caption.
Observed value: 2.4 kV
